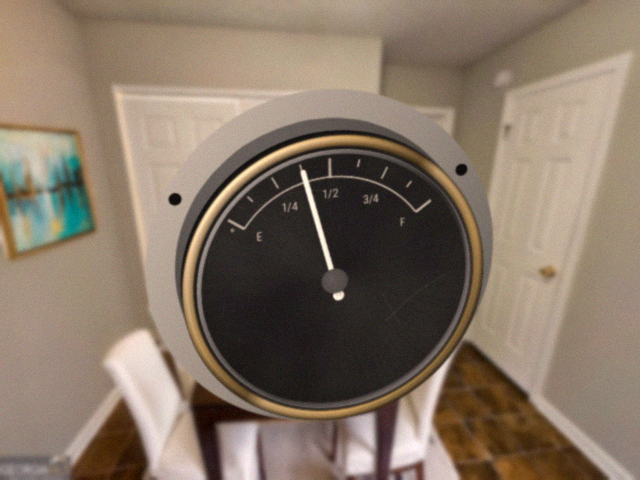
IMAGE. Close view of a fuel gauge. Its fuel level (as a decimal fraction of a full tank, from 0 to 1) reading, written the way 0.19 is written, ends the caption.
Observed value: 0.375
